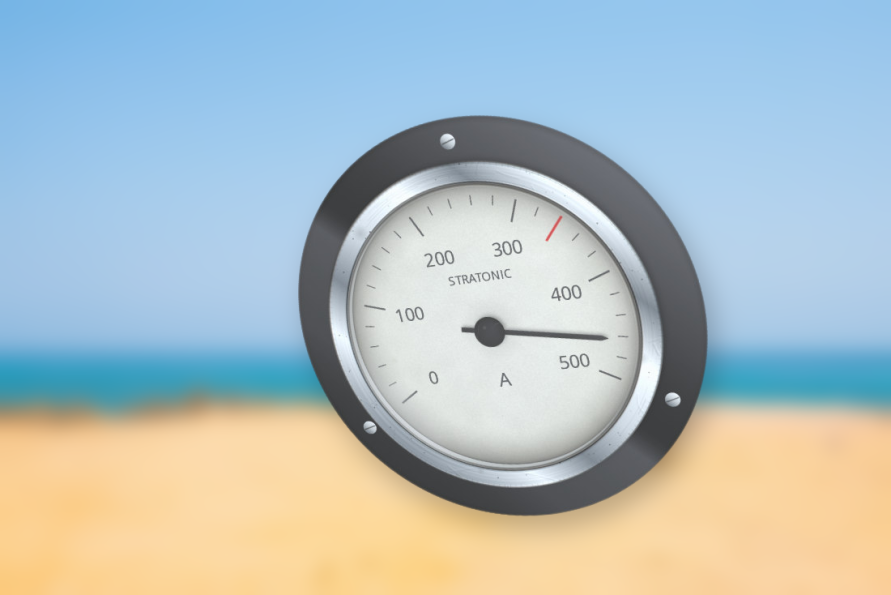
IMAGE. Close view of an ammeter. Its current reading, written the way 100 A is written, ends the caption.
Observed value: 460 A
